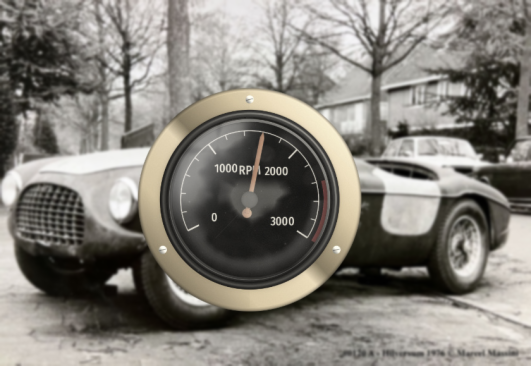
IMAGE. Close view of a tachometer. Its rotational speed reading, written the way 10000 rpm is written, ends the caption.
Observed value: 1600 rpm
